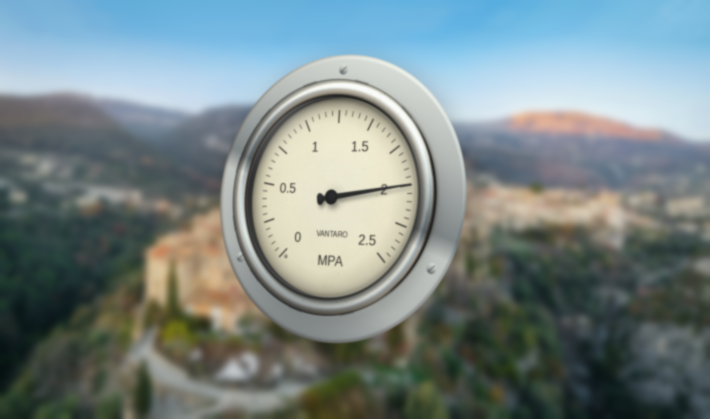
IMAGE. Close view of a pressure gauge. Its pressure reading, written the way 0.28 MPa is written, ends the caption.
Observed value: 2 MPa
